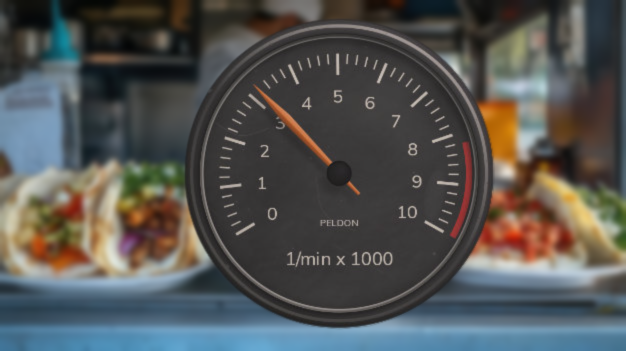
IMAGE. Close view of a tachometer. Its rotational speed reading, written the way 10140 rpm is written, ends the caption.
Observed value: 3200 rpm
